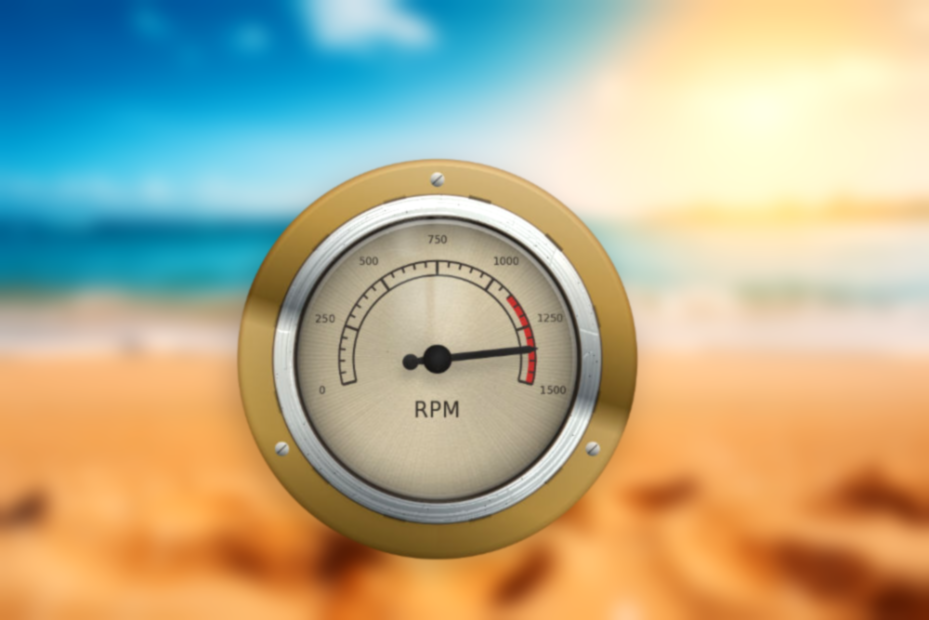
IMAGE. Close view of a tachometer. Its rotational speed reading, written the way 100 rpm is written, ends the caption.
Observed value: 1350 rpm
